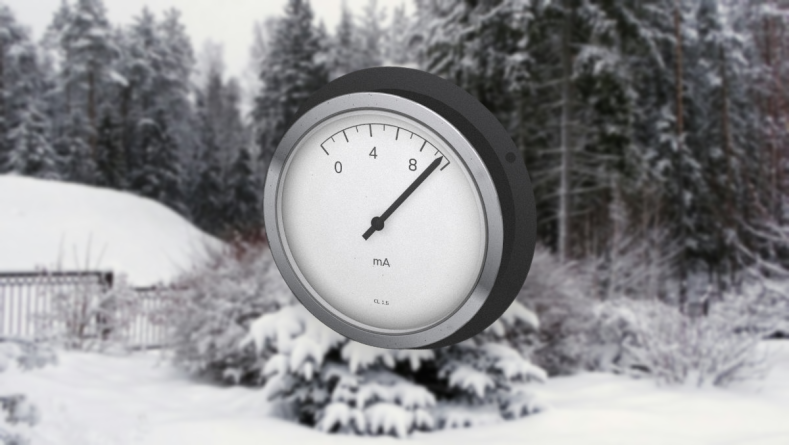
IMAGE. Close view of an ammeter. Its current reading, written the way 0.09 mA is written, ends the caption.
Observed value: 9.5 mA
